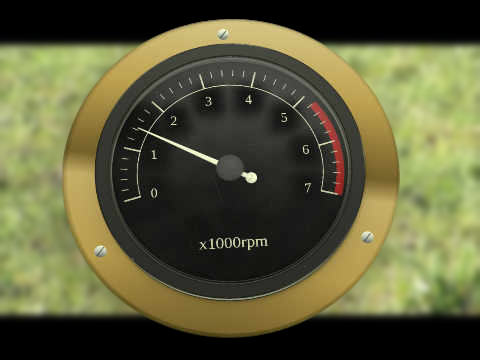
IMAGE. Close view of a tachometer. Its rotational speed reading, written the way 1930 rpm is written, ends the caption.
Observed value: 1400 rpm
